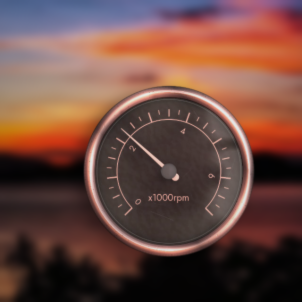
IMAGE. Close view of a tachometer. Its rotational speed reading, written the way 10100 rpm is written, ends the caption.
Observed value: 2250 rpm
